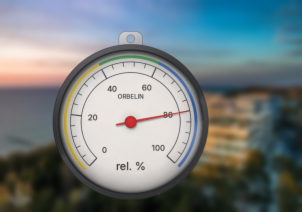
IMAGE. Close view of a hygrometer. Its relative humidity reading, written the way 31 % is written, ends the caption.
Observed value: 80 %
